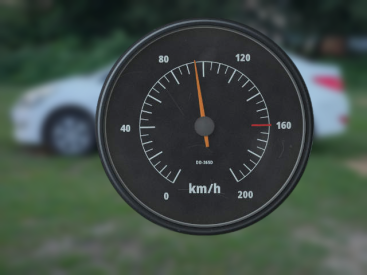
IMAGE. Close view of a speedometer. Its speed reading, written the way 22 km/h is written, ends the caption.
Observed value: 95 km/h
